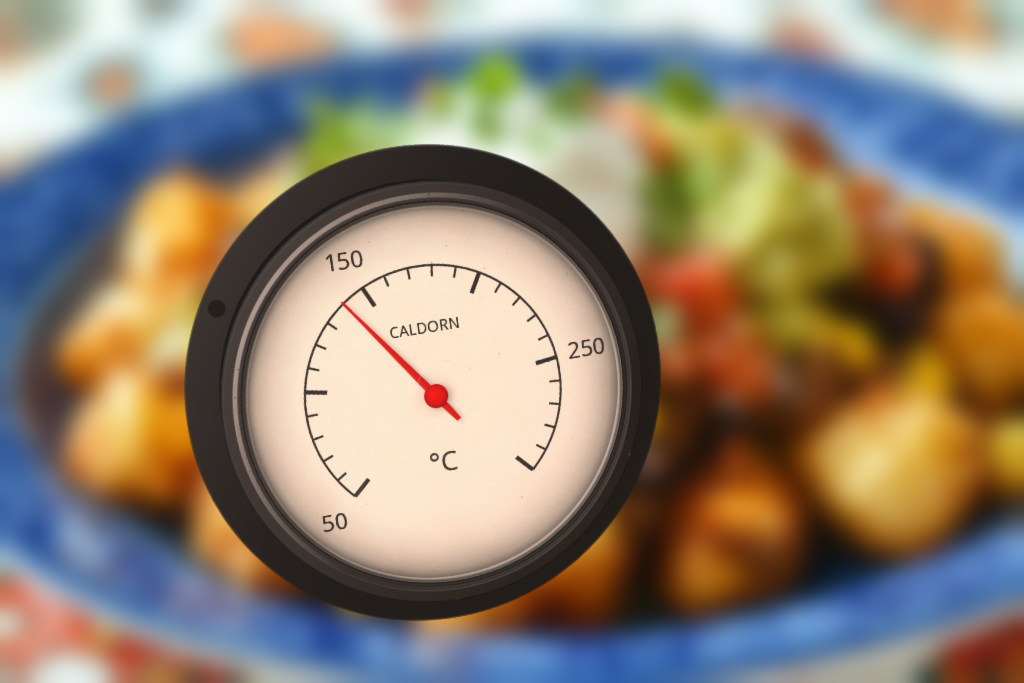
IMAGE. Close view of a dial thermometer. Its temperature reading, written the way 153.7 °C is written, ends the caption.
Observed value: 140 °C
